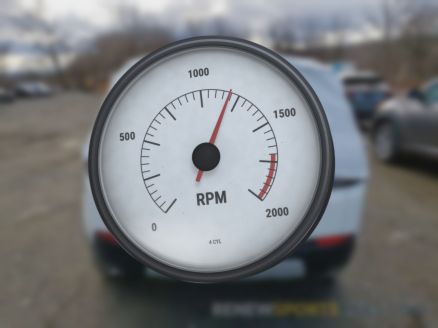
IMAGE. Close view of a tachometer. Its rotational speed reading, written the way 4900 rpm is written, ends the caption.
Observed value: 1200 rpm
